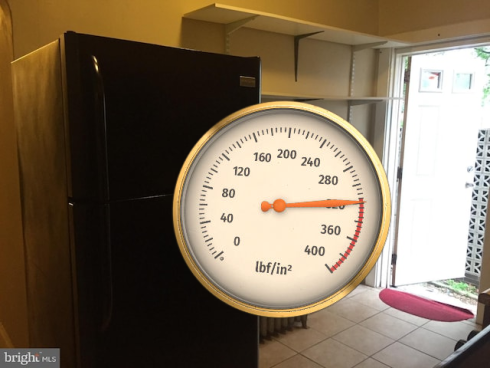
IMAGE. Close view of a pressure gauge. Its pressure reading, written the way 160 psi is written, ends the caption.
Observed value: 320 psi
